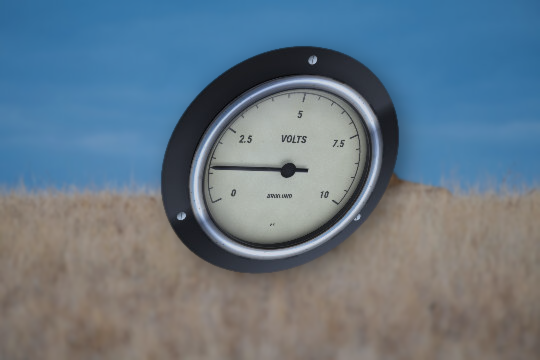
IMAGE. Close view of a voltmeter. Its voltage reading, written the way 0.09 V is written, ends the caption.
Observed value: 1.25 V
